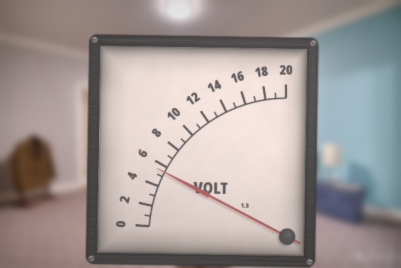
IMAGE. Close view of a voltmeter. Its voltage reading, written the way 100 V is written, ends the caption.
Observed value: 5.5 V
